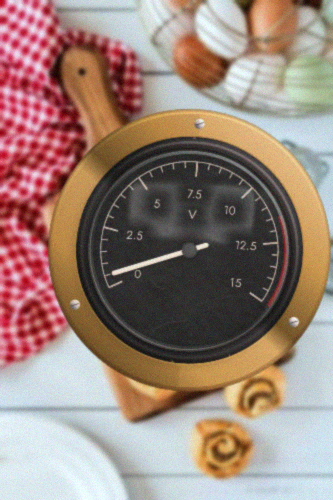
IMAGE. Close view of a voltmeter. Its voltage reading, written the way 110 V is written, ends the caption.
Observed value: 0.5 V
